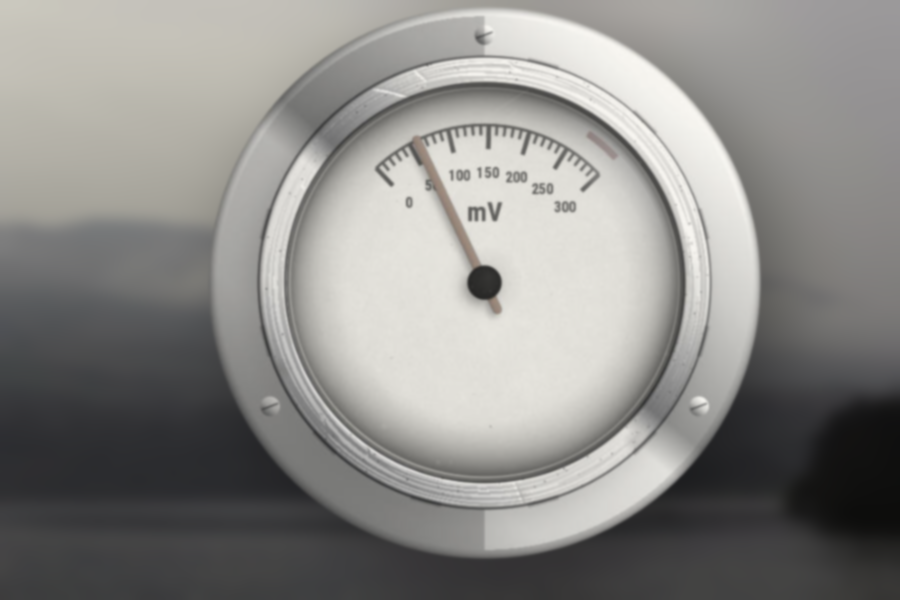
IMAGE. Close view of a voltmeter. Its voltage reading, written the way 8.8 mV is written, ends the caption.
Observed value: 60 mV
